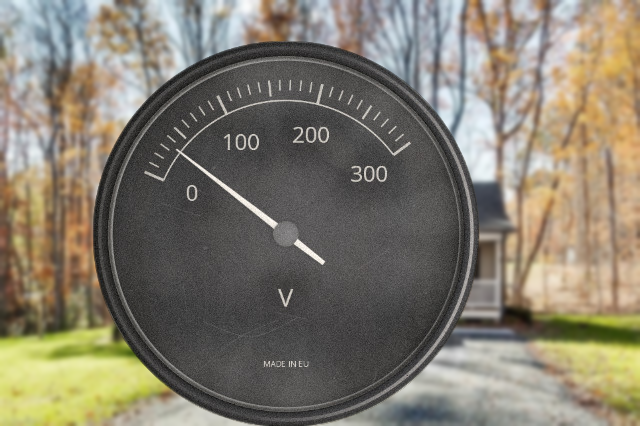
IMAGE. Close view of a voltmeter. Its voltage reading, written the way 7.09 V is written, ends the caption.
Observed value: 35 V
